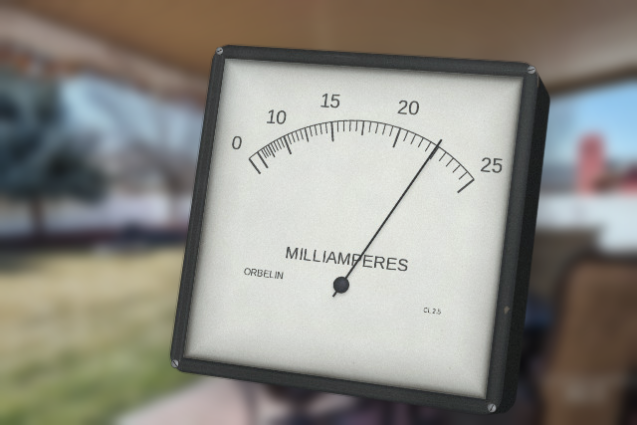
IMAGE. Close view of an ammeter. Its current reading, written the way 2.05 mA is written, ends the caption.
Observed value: 22.5 mA
